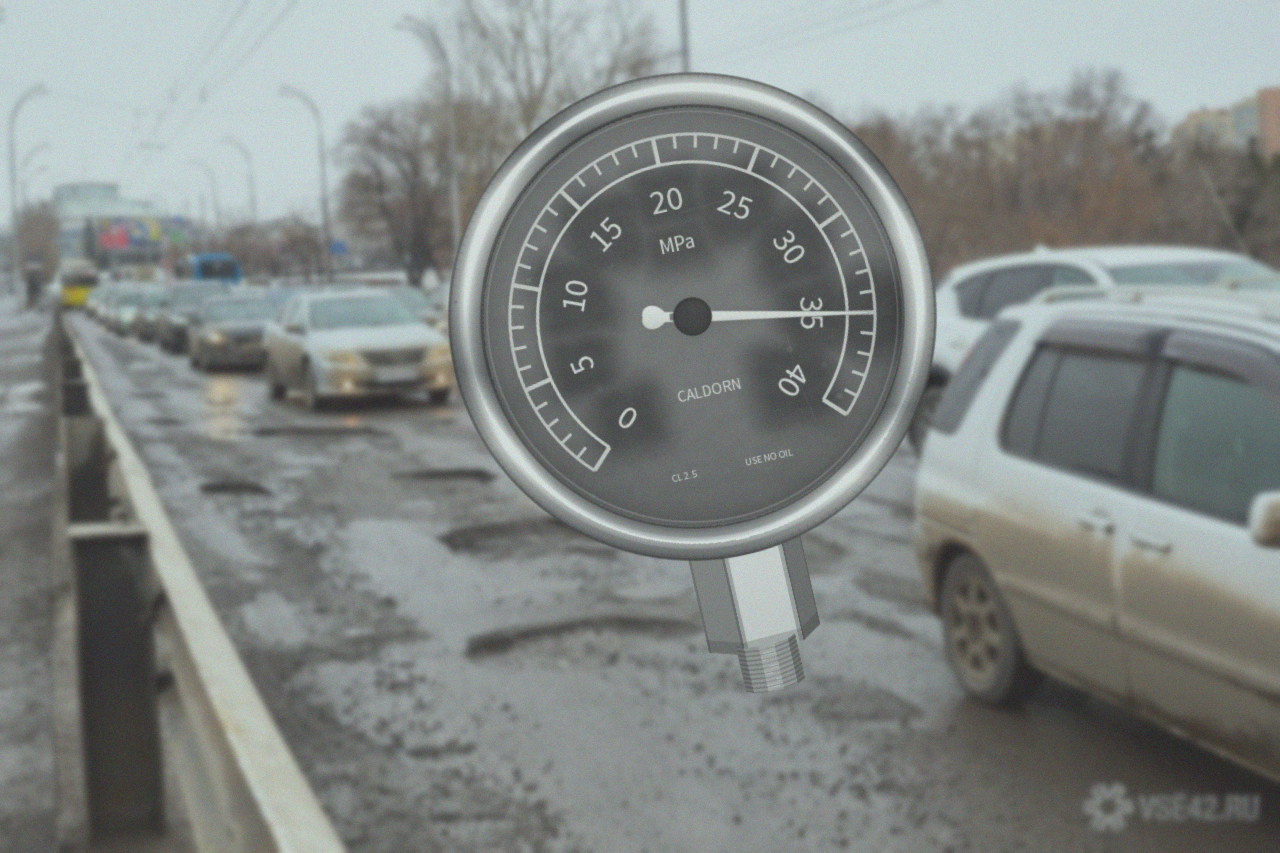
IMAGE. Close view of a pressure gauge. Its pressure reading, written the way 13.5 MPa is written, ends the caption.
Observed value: 35 MPa
